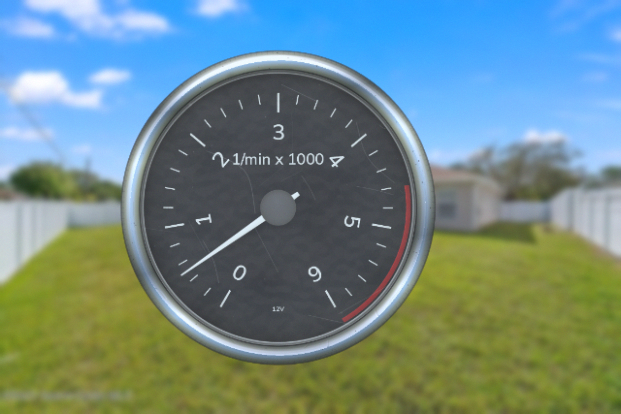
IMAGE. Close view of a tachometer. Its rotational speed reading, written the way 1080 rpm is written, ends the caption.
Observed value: 500 rpm
